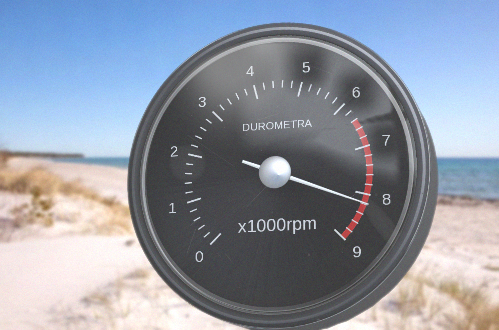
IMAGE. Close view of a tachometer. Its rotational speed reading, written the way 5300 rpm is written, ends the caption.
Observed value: 8200 rpm
